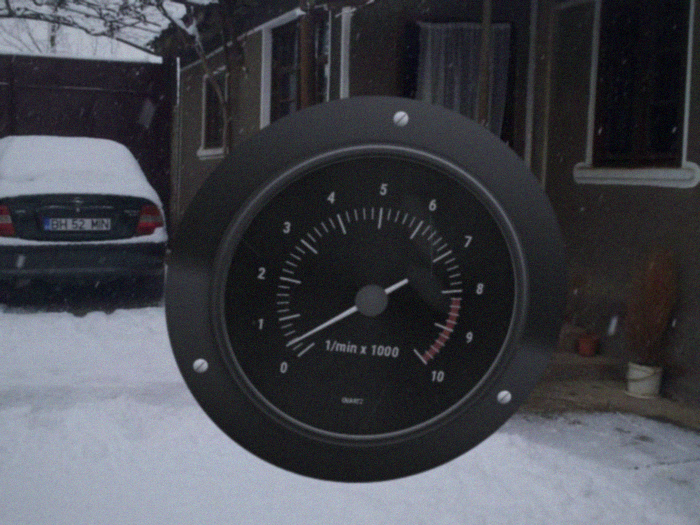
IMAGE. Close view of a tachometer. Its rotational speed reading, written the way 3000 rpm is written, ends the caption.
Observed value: 400 rpm
